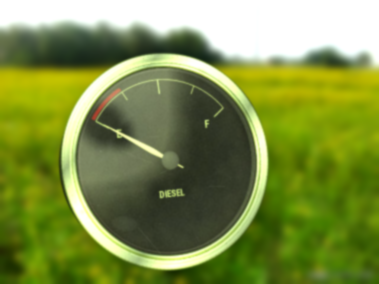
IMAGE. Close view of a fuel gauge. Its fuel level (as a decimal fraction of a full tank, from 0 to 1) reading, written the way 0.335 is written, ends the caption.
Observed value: 0
